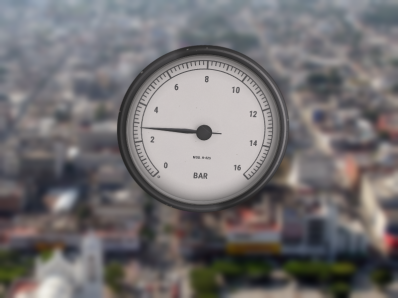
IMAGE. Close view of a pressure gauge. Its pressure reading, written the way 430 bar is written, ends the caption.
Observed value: 2.8 bar
